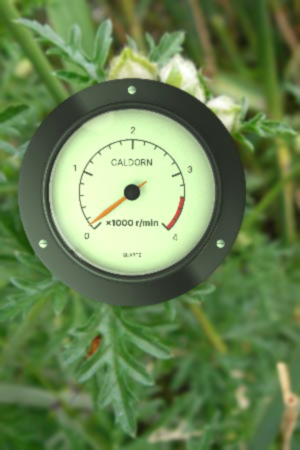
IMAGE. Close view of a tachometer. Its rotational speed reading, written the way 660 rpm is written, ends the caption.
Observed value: 100 rpm
